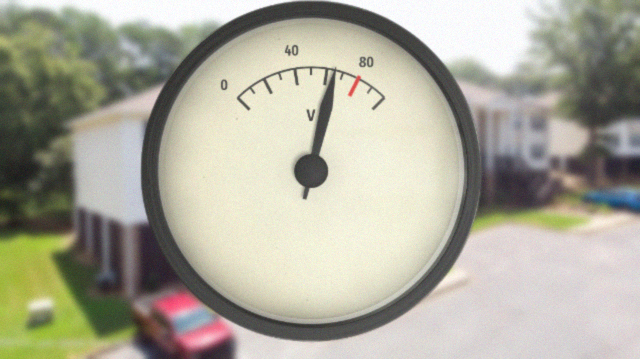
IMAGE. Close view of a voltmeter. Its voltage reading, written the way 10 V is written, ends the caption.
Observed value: 65 V
